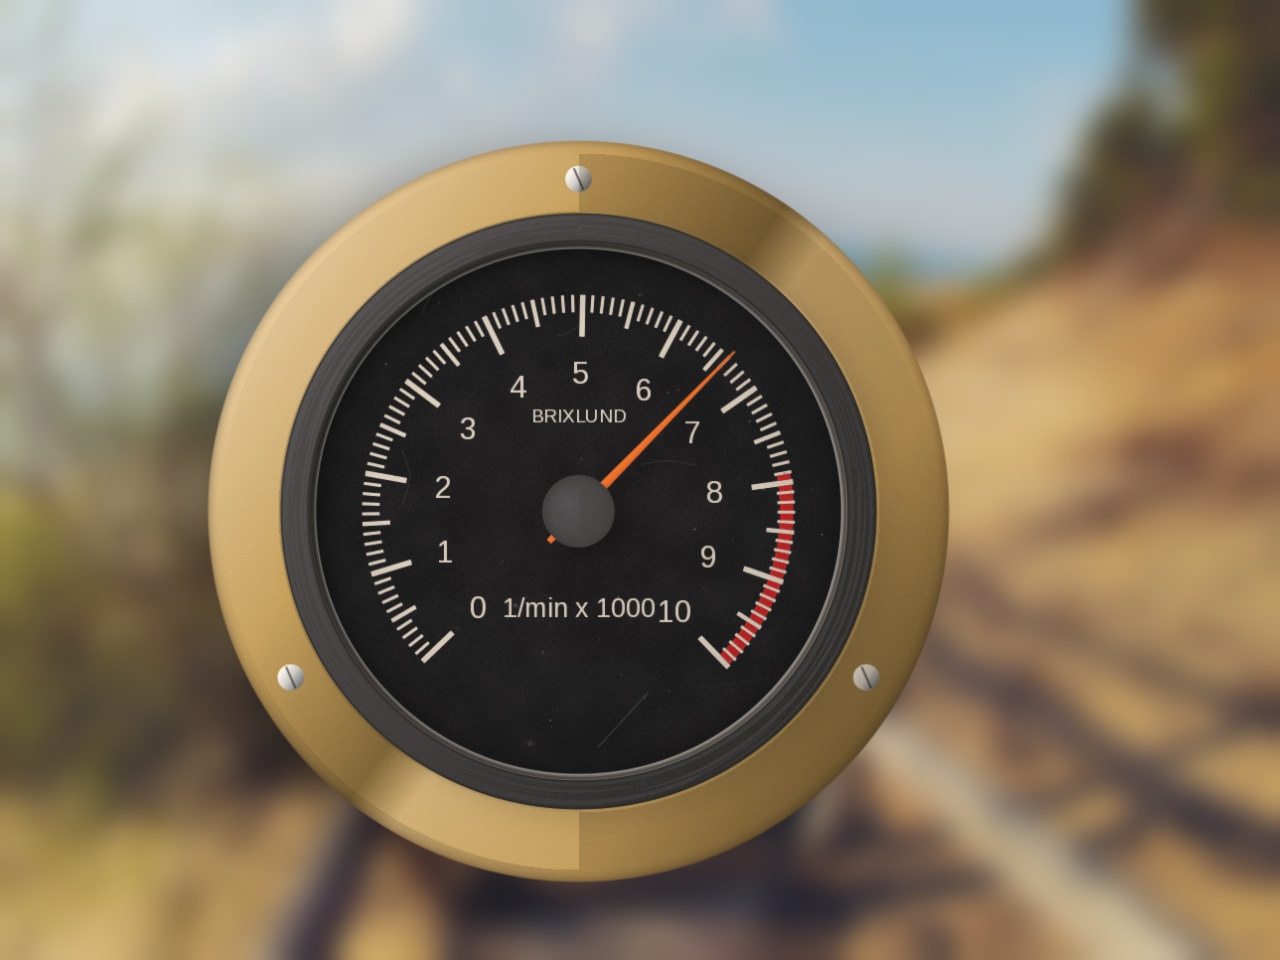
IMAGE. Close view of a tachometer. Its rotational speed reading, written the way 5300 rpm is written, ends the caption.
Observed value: 6600 rpm
